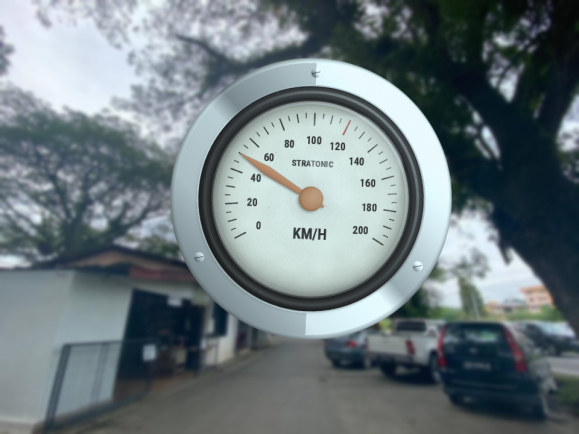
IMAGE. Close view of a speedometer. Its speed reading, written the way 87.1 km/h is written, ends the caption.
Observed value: 50 km/h
